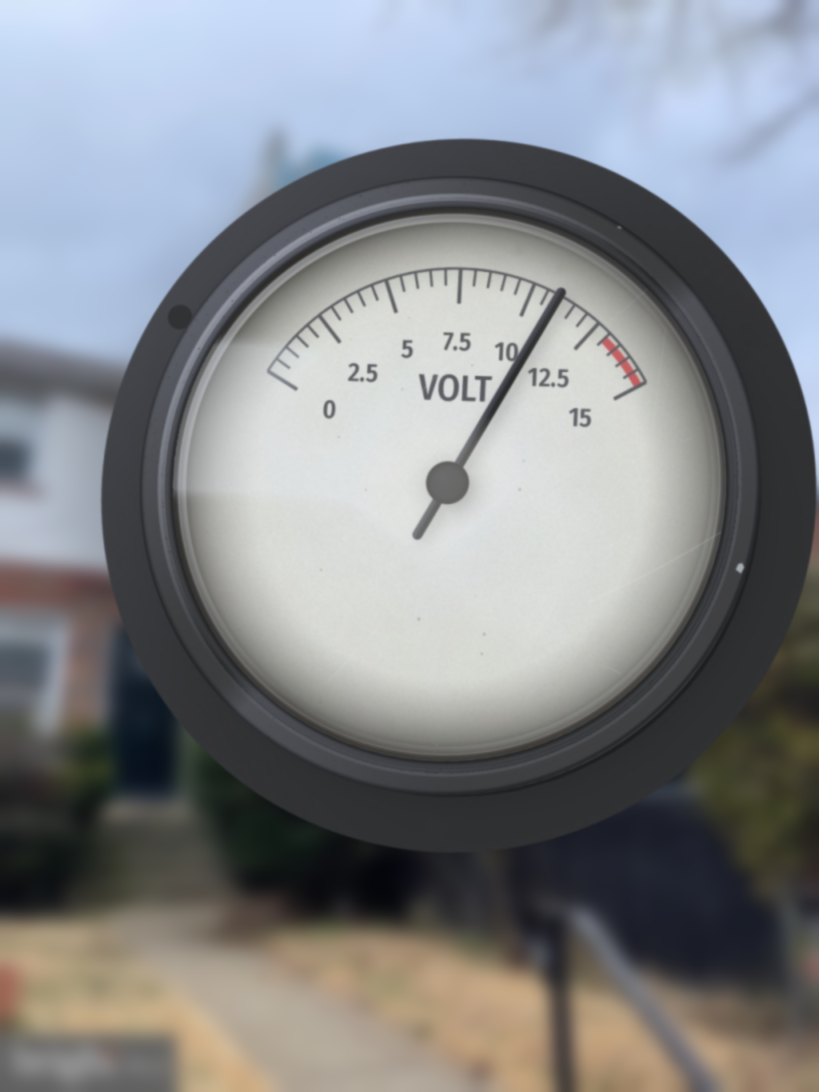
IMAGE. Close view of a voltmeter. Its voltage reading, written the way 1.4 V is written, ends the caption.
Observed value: 11 V
